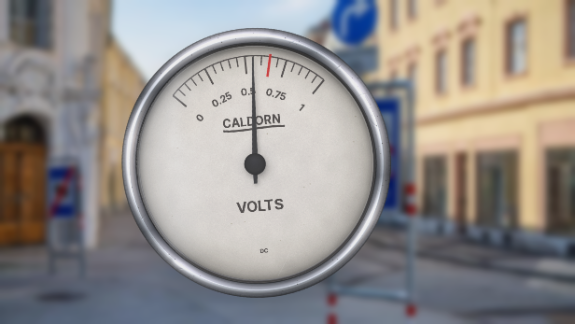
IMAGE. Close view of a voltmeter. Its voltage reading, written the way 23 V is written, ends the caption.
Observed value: 0.55 V
